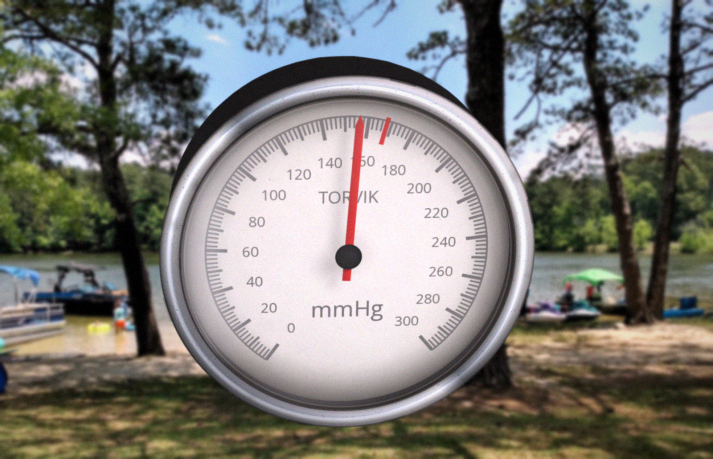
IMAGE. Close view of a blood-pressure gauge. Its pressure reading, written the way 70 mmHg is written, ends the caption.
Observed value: 156 mmHg
